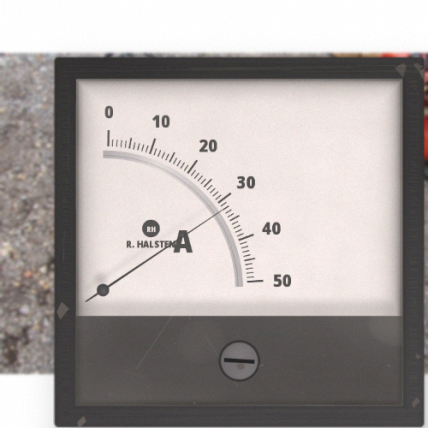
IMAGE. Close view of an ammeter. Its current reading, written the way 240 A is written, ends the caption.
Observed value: 32 A
